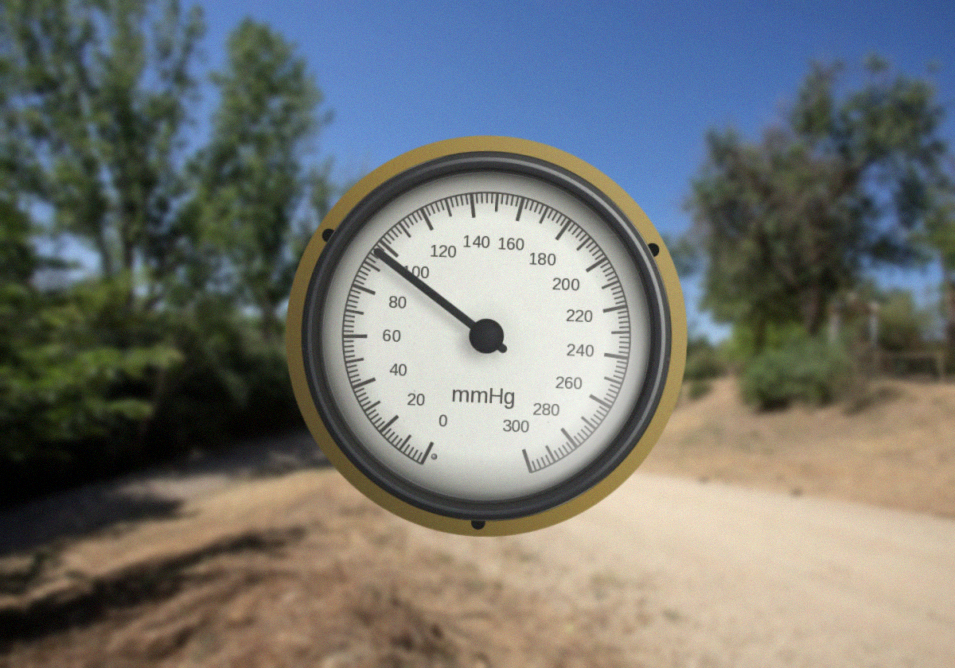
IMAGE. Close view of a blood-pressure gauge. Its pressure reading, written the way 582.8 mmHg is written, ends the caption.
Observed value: 96 mmHg
